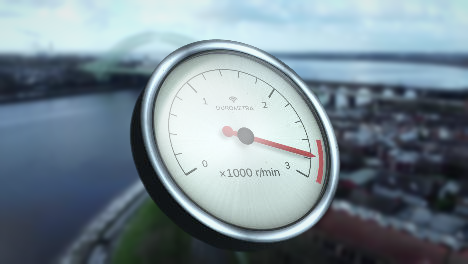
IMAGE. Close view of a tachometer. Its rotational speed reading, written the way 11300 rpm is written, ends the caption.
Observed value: 2800 rpm
